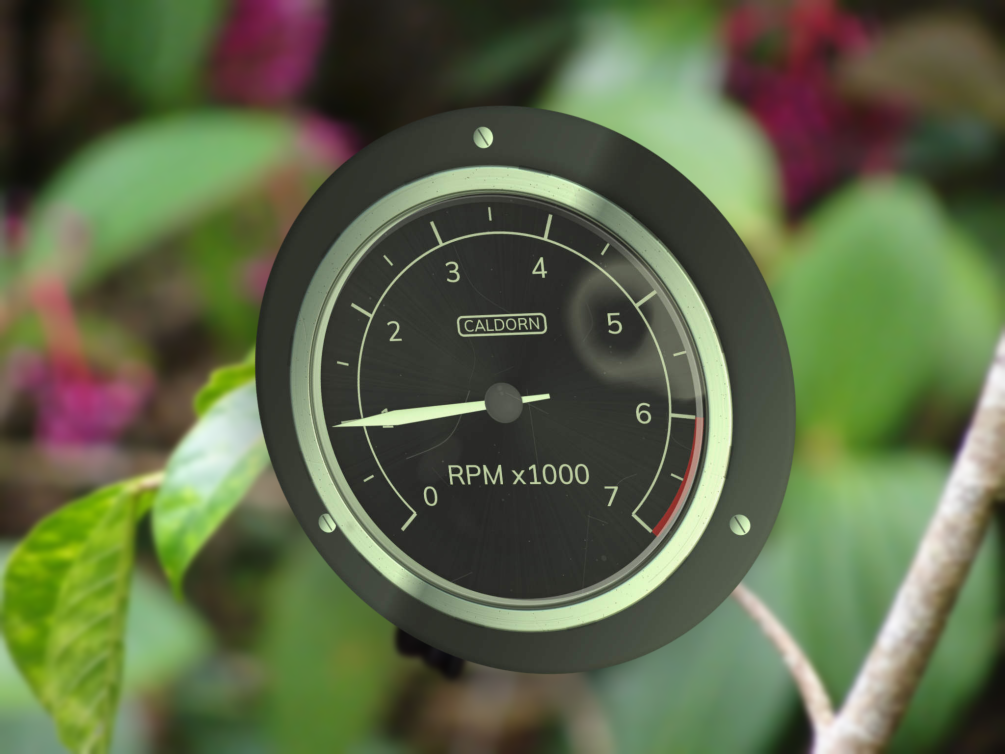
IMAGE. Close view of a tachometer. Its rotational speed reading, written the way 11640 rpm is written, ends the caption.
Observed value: 1000 rpm
